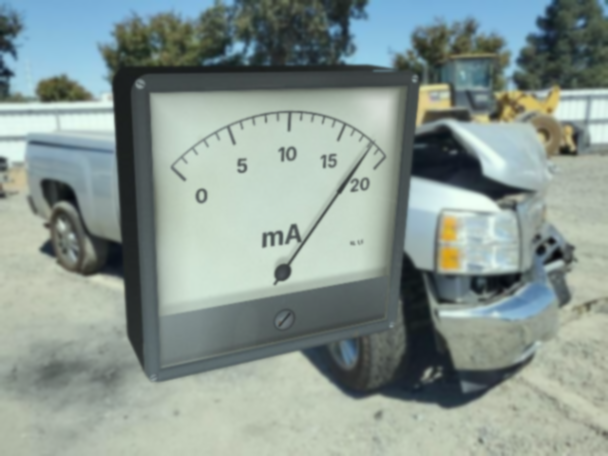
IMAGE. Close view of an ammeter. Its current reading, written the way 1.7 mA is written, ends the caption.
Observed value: 18 mA
